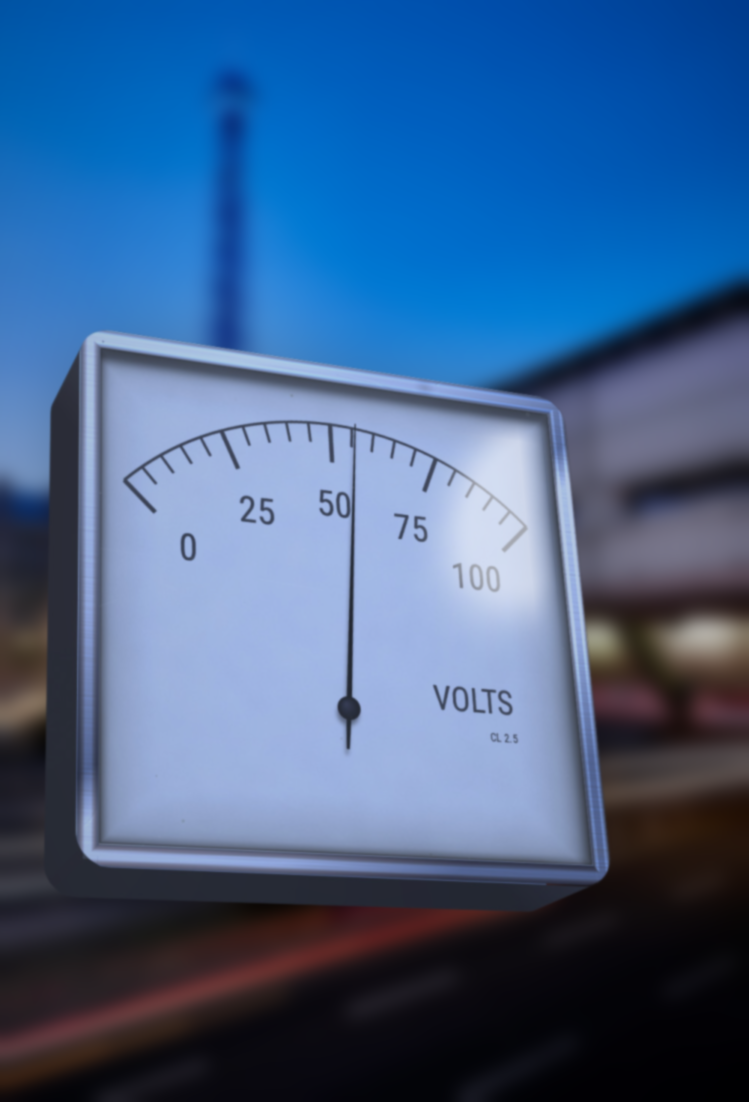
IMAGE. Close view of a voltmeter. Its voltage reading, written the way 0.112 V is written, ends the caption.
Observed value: 55 V
